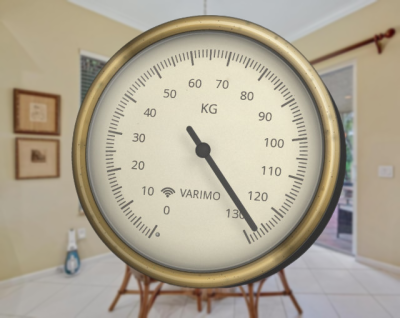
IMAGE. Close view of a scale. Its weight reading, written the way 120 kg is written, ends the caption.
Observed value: 127 kg
